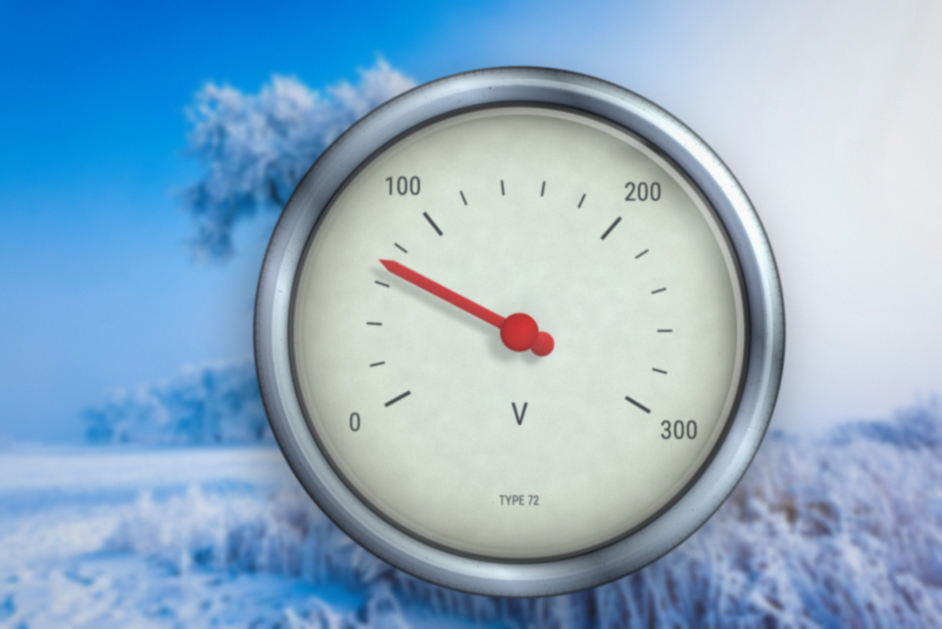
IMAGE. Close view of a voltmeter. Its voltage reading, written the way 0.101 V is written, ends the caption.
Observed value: 70 V
